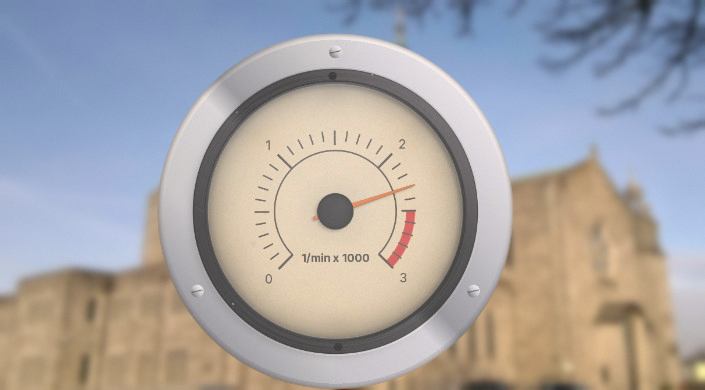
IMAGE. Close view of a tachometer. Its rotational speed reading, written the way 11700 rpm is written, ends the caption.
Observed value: 2300 rpm
